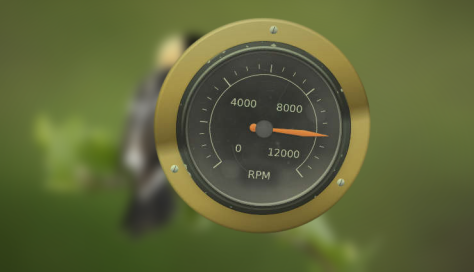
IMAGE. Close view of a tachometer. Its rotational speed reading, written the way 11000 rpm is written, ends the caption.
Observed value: 10000 rpm
